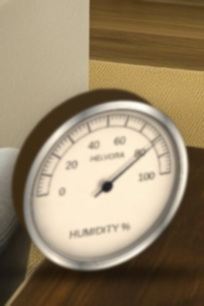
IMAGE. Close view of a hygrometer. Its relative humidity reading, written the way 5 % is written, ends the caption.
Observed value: 80 %
